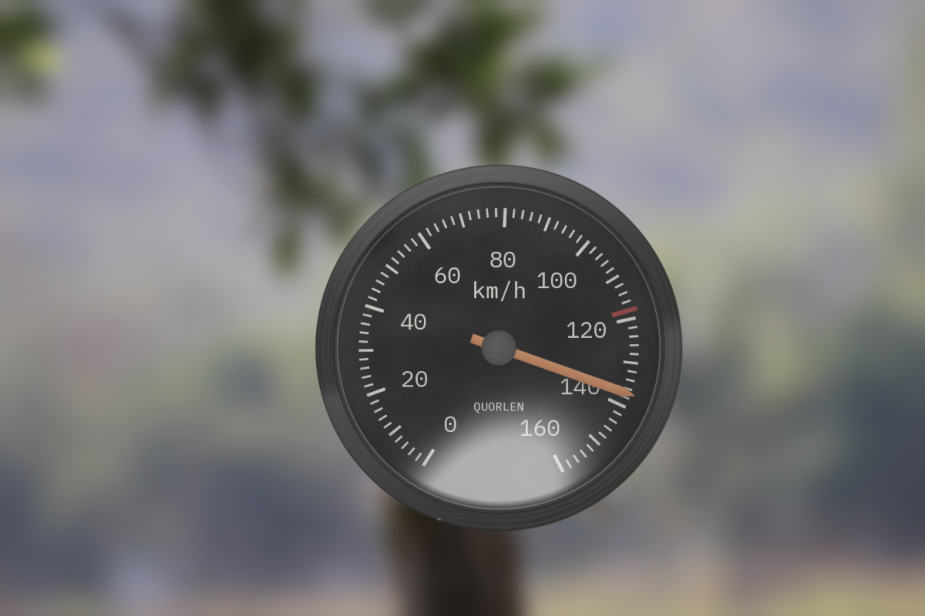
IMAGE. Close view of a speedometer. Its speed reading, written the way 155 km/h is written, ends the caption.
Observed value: 137 km/h
